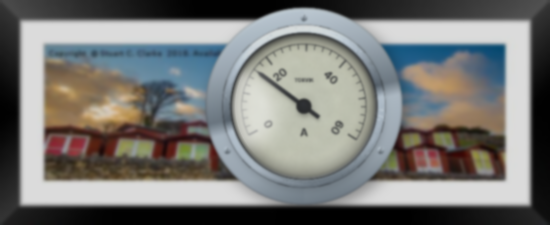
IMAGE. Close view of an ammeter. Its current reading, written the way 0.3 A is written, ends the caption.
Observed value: 16 A
